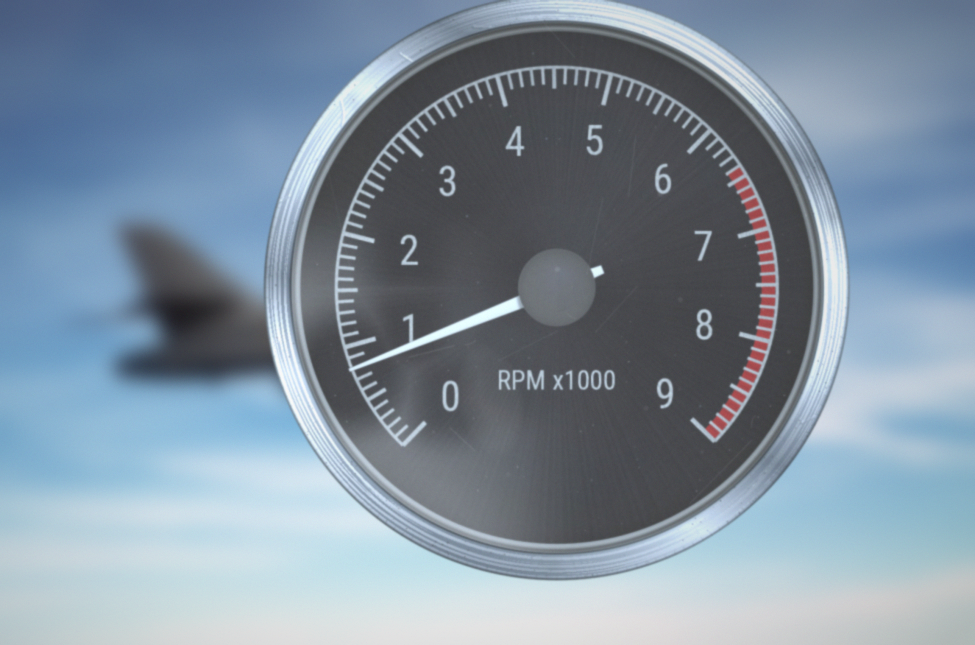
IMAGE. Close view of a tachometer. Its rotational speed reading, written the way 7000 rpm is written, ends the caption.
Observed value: 800 rpm
